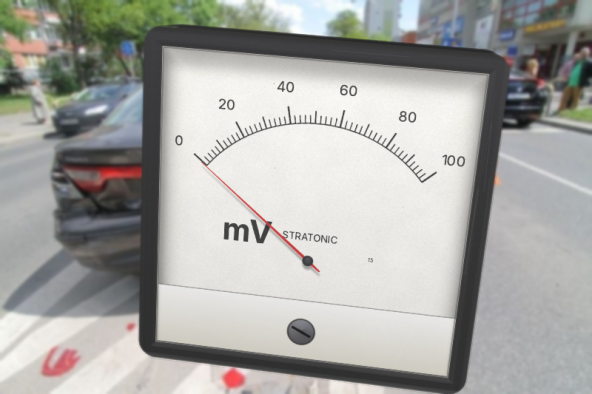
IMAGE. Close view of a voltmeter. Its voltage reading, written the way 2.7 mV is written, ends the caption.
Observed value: 0 mV
